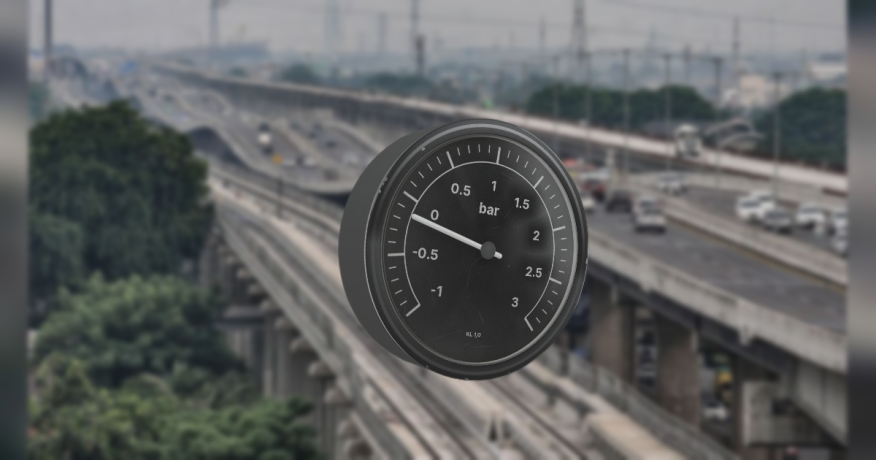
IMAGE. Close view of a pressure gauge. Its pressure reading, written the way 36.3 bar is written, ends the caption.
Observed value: -0.15 bar
